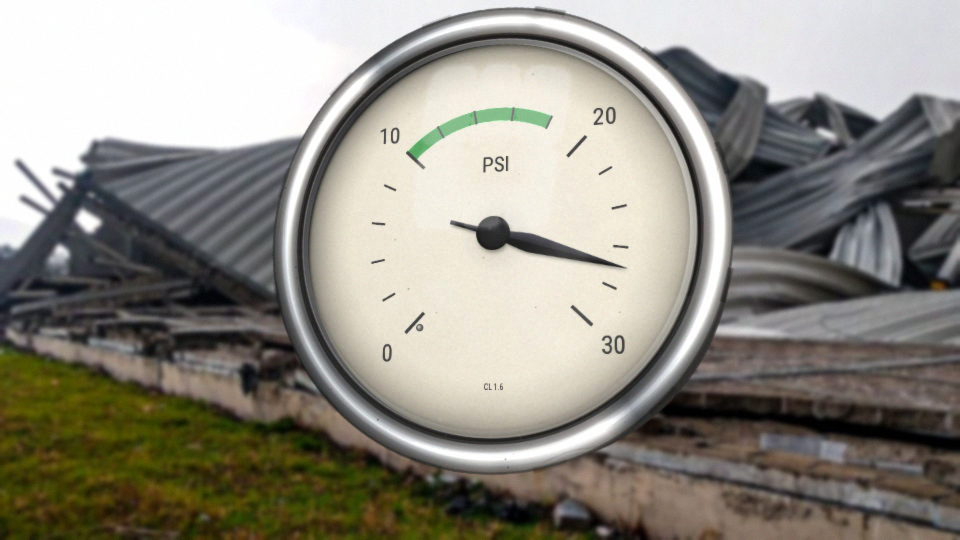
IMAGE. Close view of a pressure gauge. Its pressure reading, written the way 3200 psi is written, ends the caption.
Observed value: 27 psi
